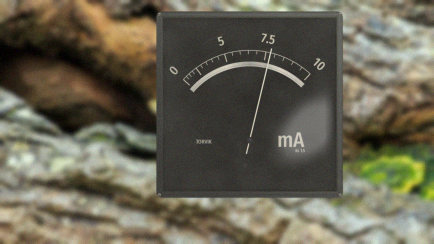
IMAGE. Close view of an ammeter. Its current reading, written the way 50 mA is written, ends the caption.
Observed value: 7.75 mA
